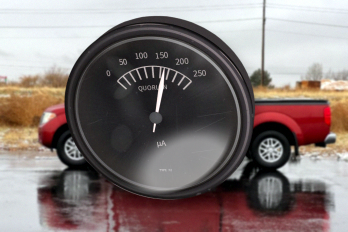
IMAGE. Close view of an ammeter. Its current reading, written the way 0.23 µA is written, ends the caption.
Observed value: 162.5 µA
